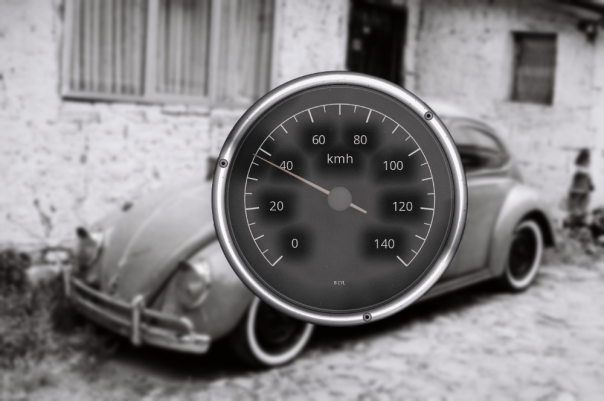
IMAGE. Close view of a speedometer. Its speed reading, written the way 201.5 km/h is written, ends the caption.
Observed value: 37.5 km/h
